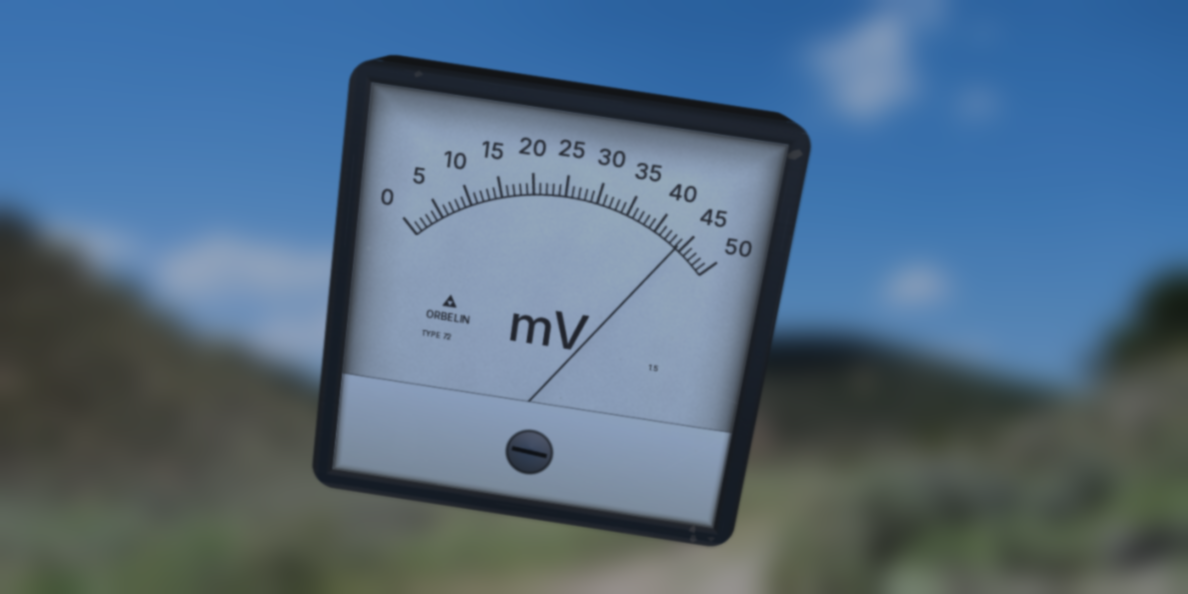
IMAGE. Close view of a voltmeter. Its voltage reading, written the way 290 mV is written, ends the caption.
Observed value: 44 mV
